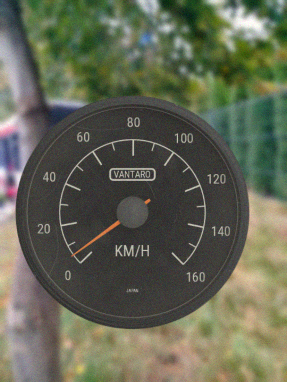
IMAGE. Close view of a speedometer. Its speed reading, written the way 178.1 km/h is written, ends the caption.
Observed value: 5 km/h
